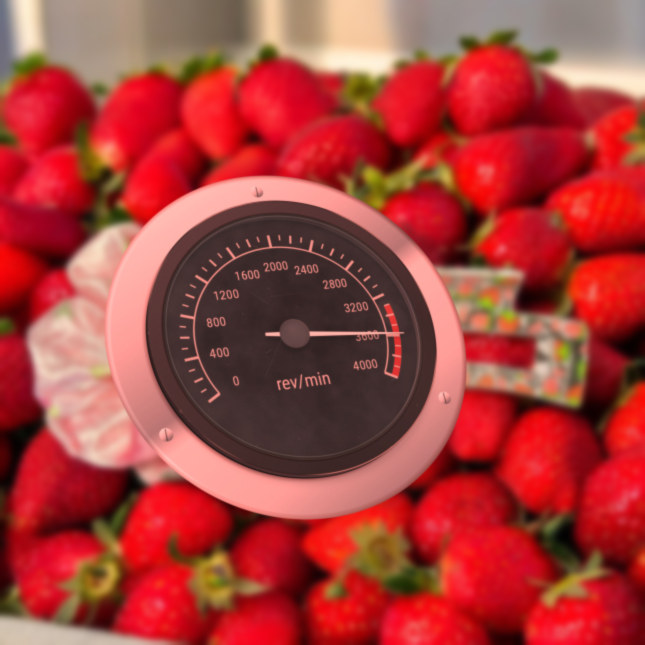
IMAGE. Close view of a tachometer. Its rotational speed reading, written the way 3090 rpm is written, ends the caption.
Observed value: 3600 rpm
